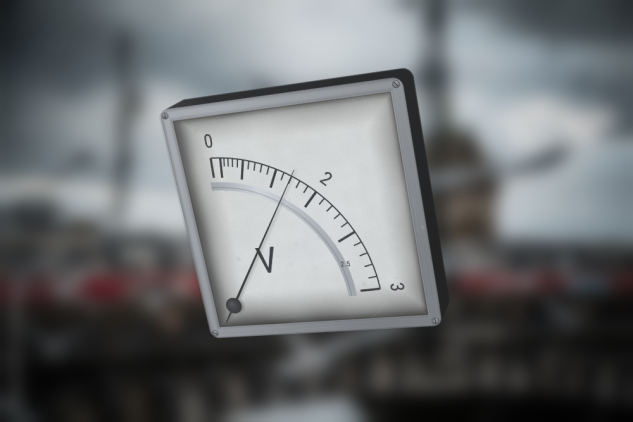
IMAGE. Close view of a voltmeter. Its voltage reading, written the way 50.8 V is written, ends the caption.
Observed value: 1.7 V
